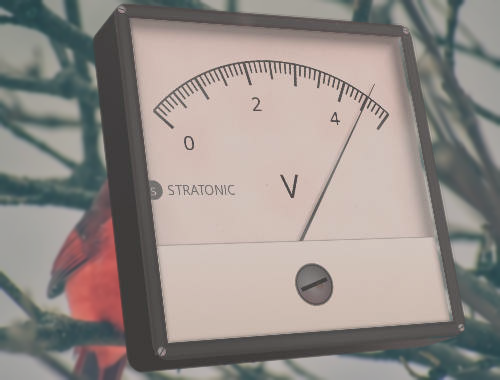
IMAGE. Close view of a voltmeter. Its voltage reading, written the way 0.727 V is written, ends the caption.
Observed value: 4.5 V
